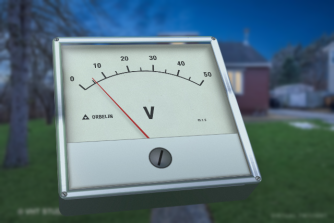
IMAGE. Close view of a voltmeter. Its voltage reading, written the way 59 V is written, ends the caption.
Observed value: 5 V
